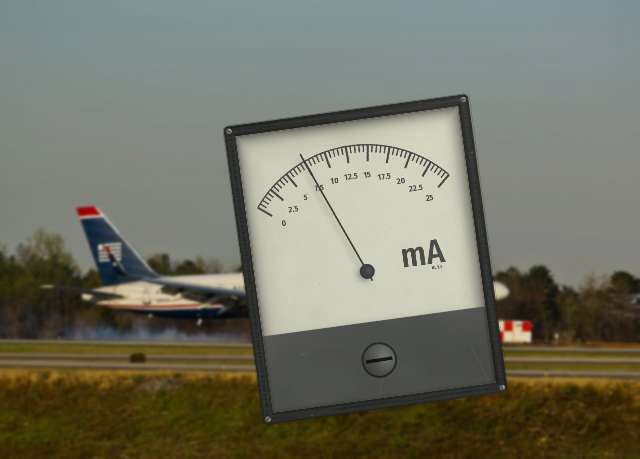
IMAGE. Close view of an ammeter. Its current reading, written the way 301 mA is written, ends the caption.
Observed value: 7.5 mA
